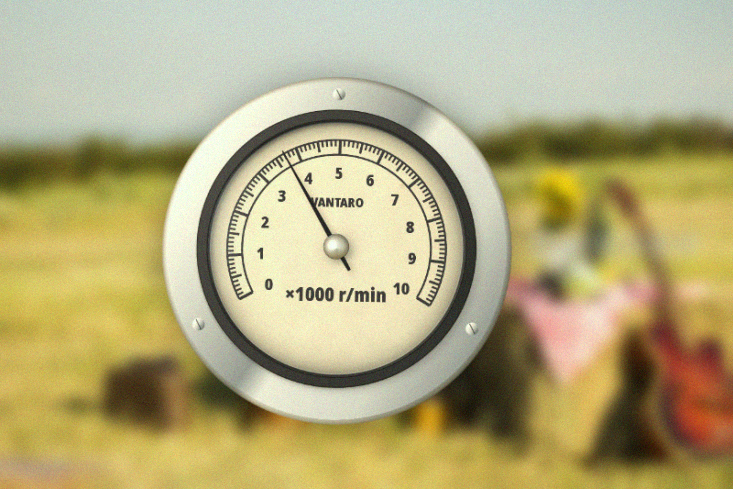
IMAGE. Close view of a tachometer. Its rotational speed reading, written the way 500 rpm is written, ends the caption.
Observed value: 3700 rpm
